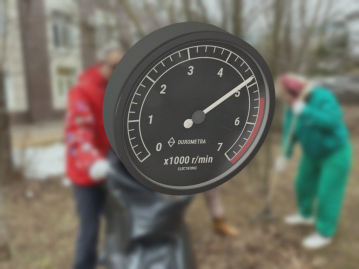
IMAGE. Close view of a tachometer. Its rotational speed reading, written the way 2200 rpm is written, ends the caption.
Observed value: 4800 rpm
